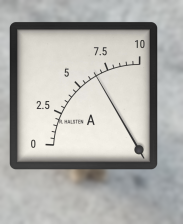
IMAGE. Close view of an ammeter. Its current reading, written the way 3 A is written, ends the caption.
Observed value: 6.5 A
